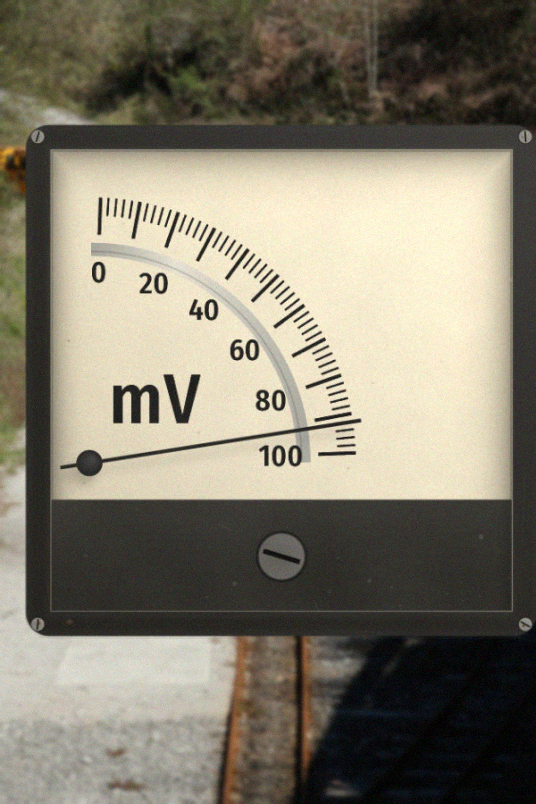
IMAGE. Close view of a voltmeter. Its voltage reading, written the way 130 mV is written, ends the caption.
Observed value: 92 mV
